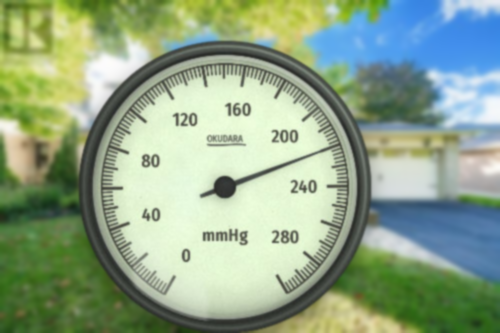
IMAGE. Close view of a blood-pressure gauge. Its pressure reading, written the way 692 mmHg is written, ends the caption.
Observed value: 220 mmHg
